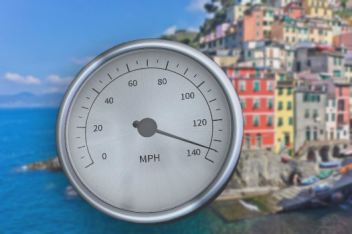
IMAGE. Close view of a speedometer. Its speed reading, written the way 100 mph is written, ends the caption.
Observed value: 135 mph
